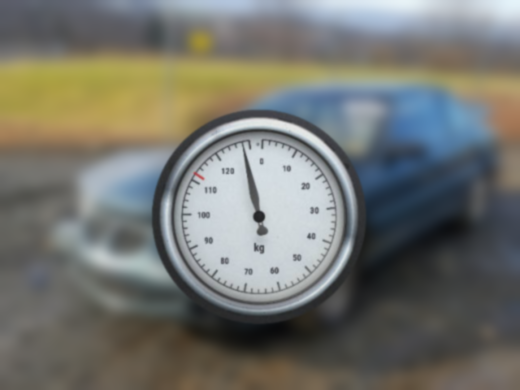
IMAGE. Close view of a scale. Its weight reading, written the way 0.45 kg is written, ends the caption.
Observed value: 128 kg
